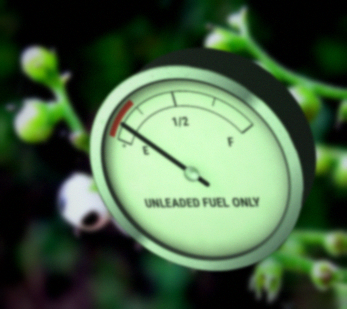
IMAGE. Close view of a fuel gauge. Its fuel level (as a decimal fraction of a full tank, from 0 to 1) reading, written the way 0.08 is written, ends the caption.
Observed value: 0.125
